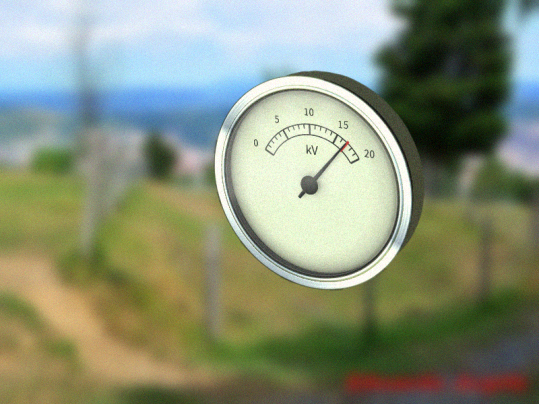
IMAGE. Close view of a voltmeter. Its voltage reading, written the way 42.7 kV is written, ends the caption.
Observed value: 17 kV
